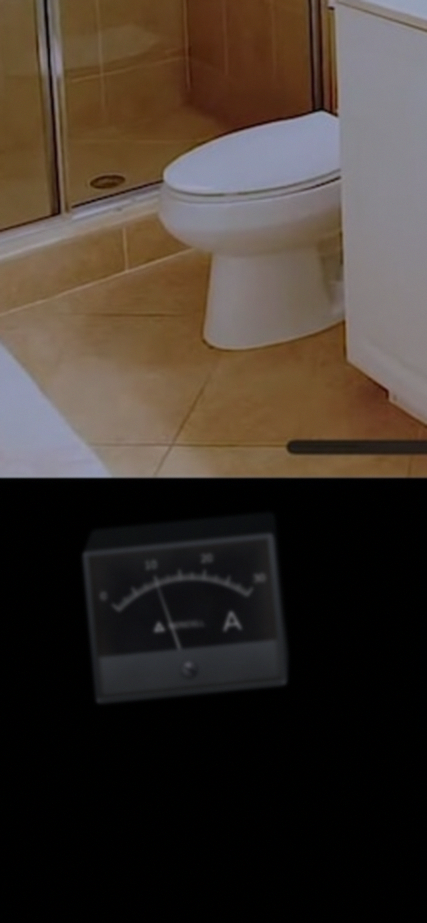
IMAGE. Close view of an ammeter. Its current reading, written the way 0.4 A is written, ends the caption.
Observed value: 10 A
